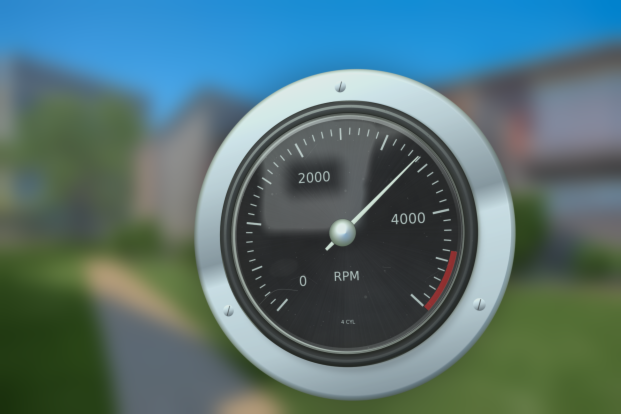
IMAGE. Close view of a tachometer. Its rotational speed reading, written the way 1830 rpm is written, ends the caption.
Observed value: 3400 rpm
